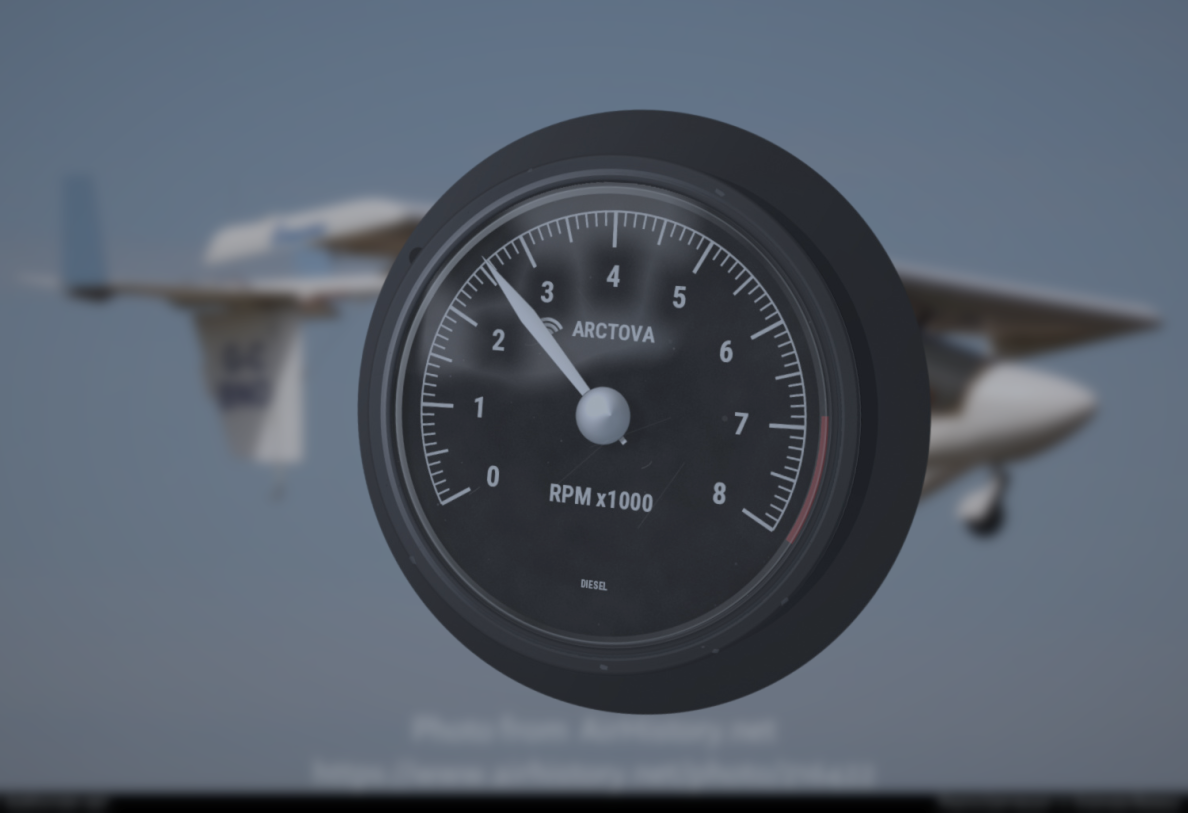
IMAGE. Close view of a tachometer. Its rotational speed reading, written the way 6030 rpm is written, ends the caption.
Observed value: 2600 rpm
